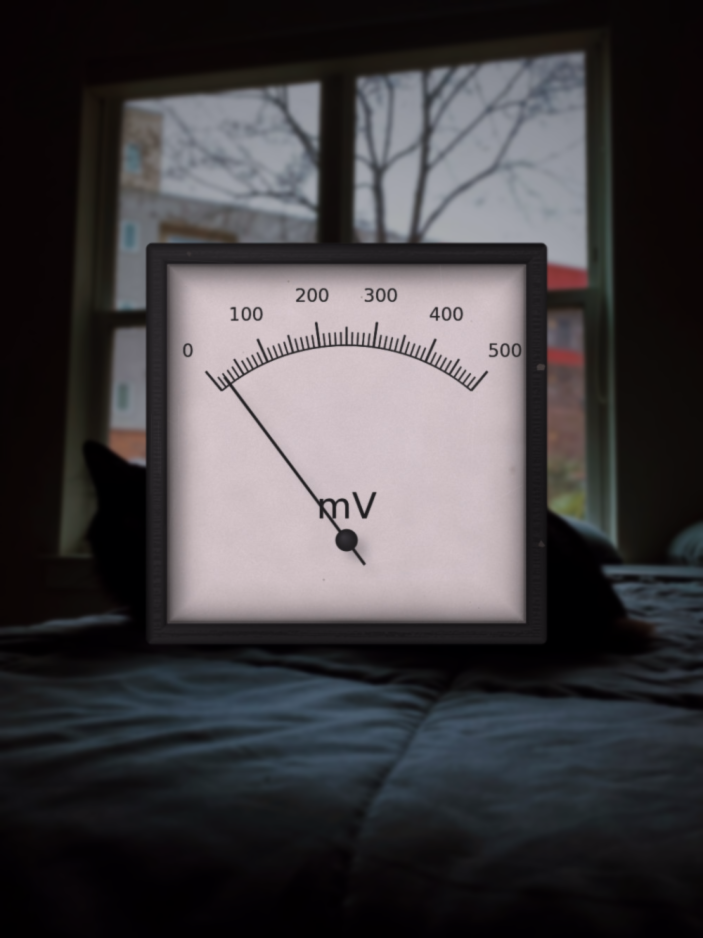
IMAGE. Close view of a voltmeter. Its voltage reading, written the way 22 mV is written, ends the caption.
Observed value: 20 mV
